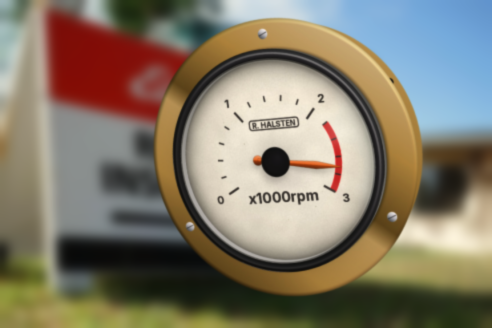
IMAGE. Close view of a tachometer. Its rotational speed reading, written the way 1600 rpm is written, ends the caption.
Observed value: 2700 rpm
